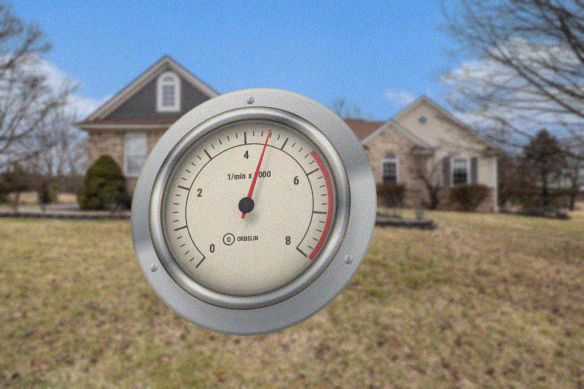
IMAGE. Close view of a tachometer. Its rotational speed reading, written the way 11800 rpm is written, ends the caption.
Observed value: 4600 rpm
